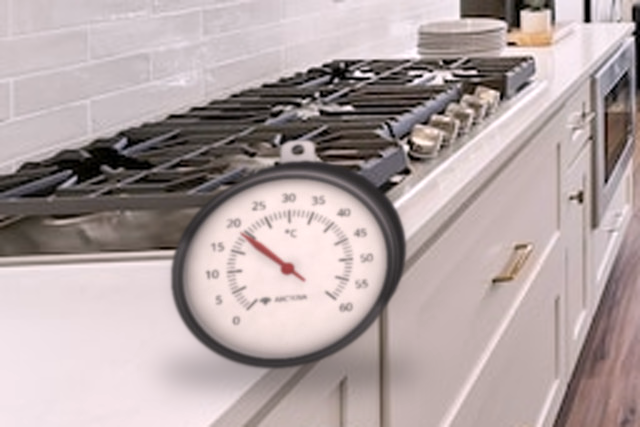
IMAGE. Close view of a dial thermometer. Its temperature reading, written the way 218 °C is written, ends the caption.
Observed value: 20 °C
